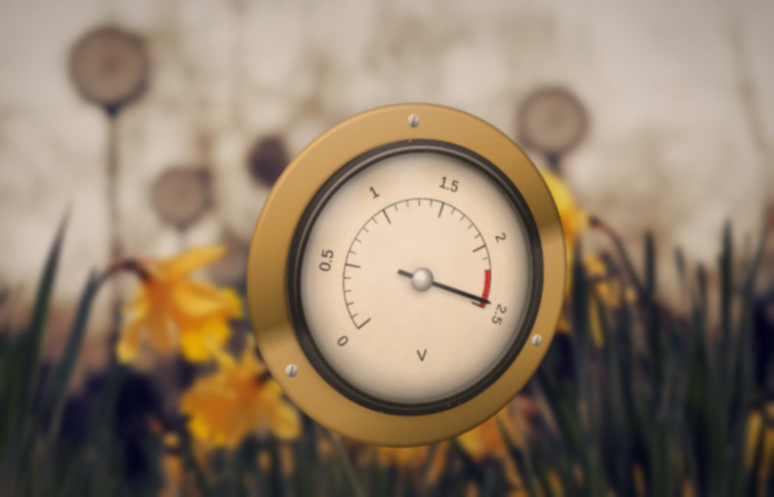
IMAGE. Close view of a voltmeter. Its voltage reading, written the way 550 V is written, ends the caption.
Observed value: 2.45 V
